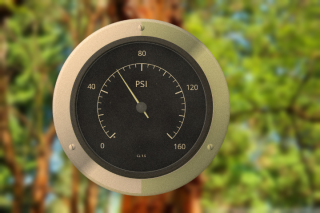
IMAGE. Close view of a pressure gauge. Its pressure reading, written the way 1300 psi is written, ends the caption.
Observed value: 60 psi
